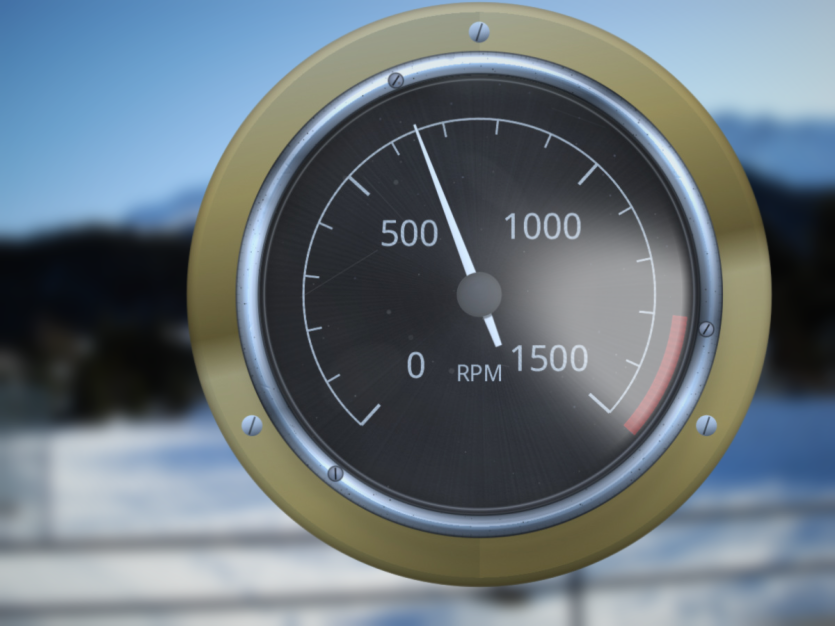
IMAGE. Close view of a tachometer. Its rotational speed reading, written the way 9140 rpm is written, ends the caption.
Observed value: 650 rpm
